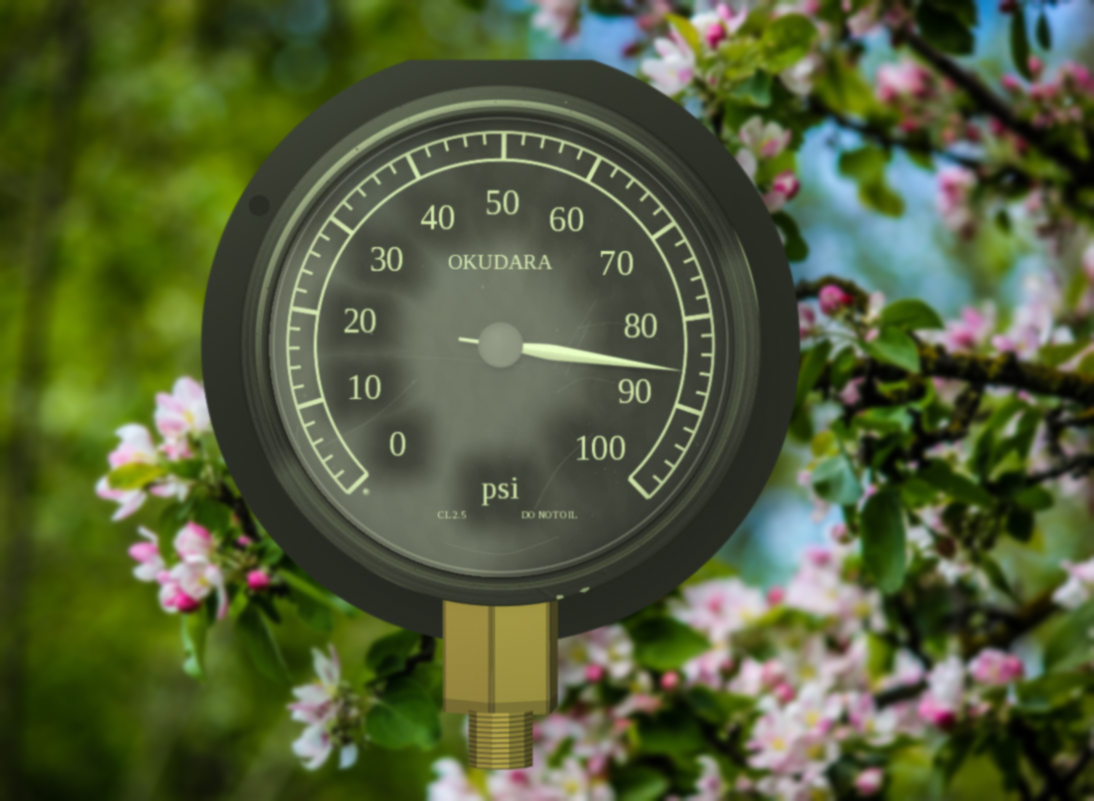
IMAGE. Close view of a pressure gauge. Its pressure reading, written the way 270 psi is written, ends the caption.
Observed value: 86 psi
